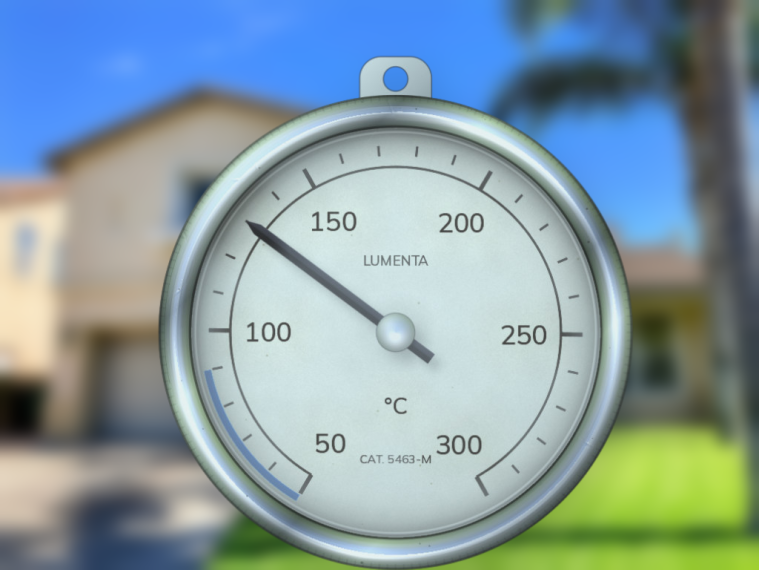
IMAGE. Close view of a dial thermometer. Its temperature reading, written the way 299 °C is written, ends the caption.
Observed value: 130 °C
